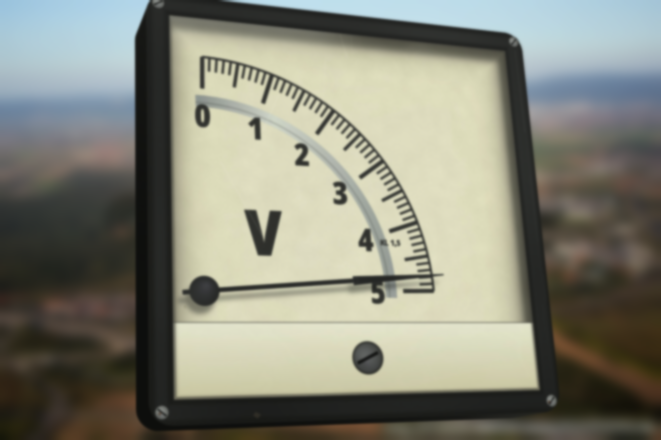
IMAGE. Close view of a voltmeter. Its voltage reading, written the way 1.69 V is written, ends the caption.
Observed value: 4.8 V
